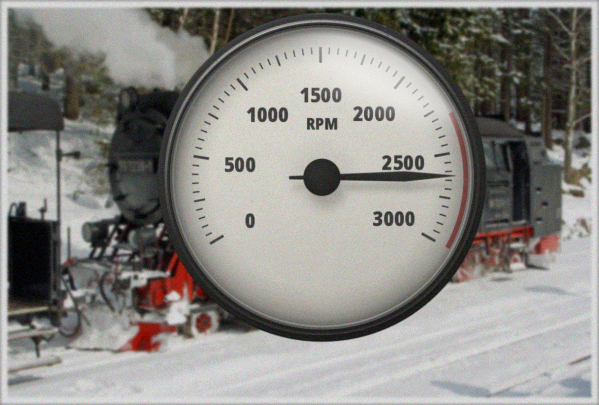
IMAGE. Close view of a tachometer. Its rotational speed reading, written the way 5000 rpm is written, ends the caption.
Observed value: 2625 rpm
